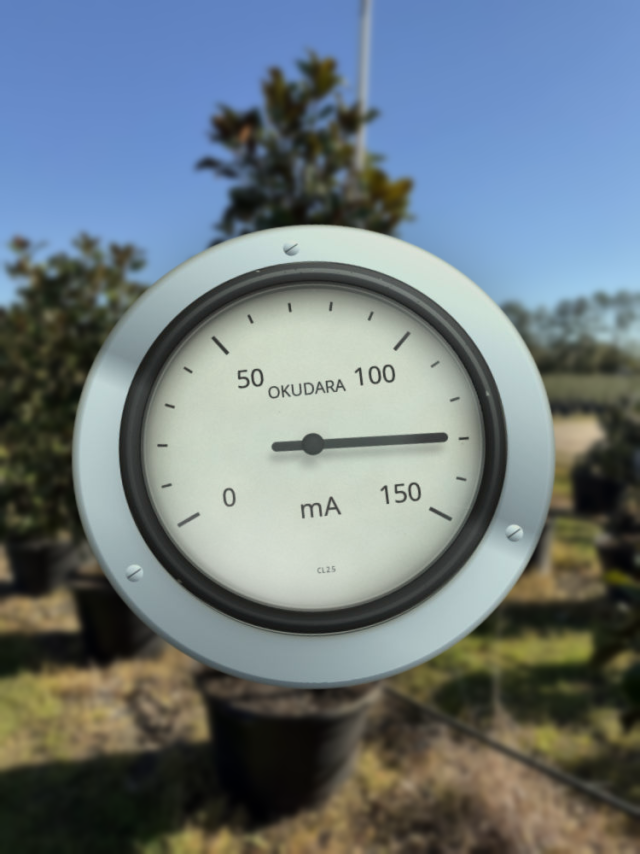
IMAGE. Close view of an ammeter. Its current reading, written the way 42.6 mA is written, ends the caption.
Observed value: 130 mA
